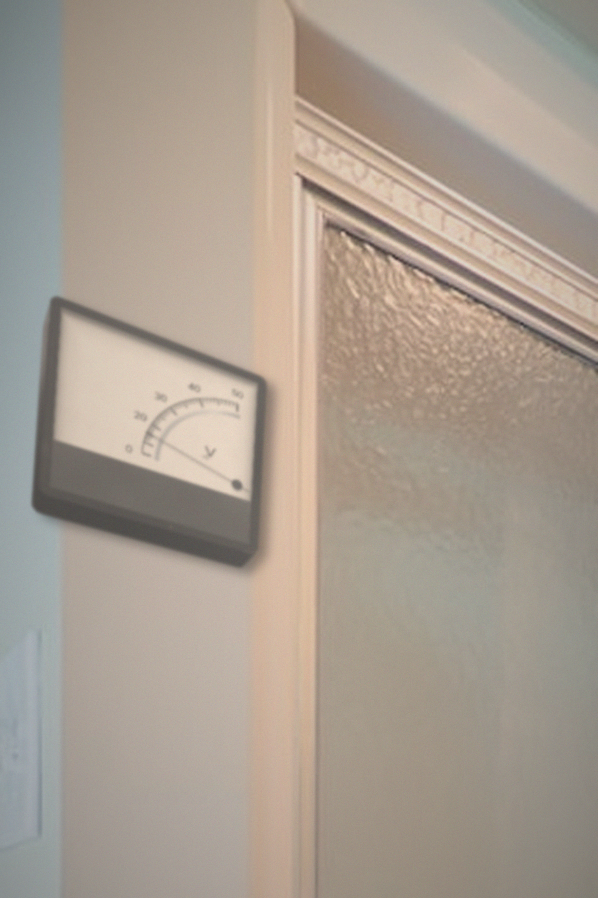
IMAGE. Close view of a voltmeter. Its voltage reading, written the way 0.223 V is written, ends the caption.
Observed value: 15 V
